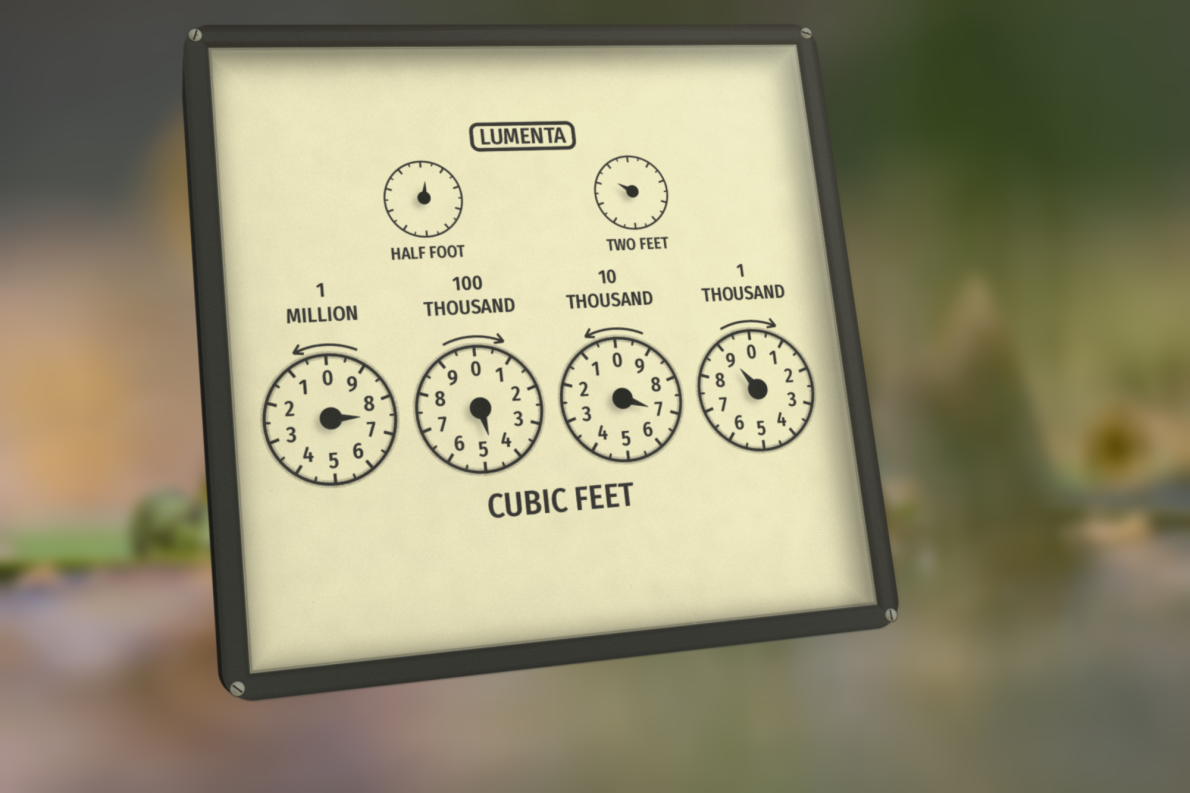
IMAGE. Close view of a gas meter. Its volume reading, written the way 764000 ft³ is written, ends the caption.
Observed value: 746900 ft³
